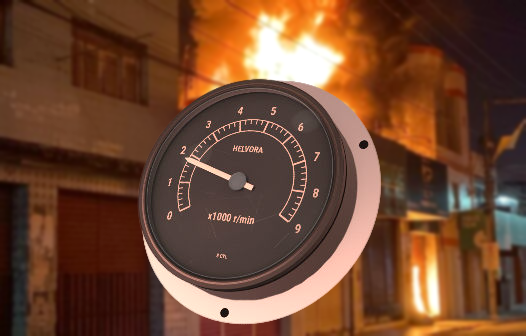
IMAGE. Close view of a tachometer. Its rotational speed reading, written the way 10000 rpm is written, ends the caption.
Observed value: 1800 rpm
